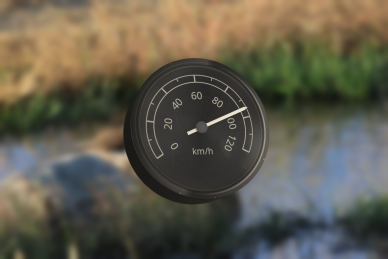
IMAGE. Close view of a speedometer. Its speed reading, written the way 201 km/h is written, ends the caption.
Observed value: 95 km/h
